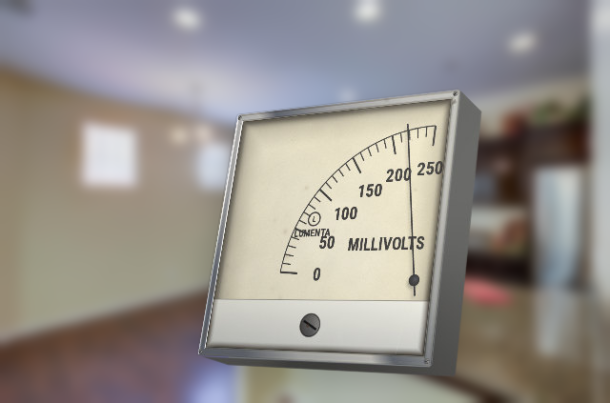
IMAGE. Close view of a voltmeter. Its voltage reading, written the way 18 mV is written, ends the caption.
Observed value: 220 mV
